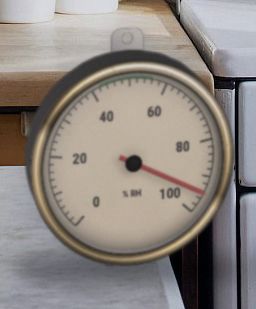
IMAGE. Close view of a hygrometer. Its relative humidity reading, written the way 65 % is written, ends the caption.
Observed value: 94 %
